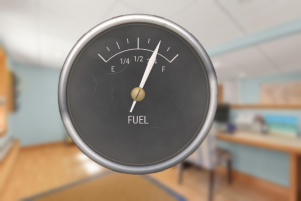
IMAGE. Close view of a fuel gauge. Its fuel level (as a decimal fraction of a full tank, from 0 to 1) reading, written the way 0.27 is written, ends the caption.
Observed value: 0.75
